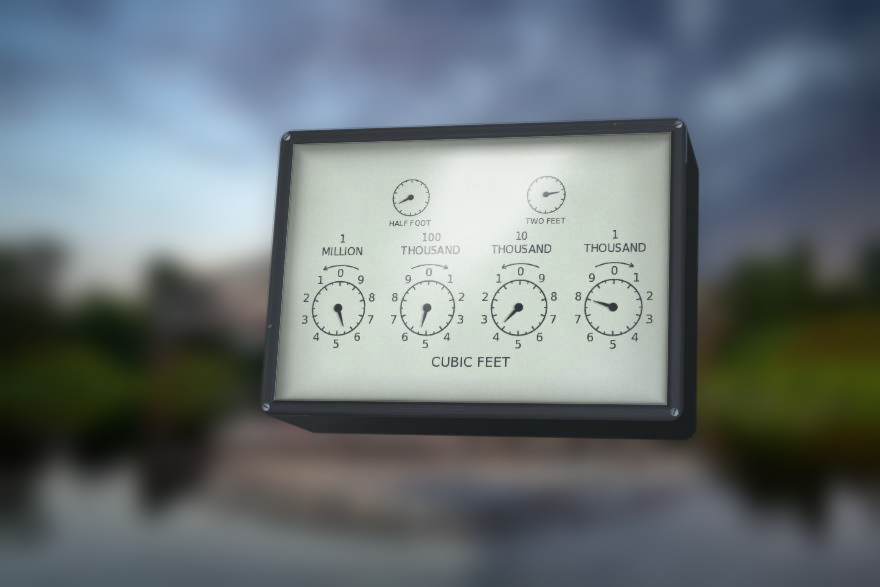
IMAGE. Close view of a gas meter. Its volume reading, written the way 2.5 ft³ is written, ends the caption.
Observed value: 553800 ft³
